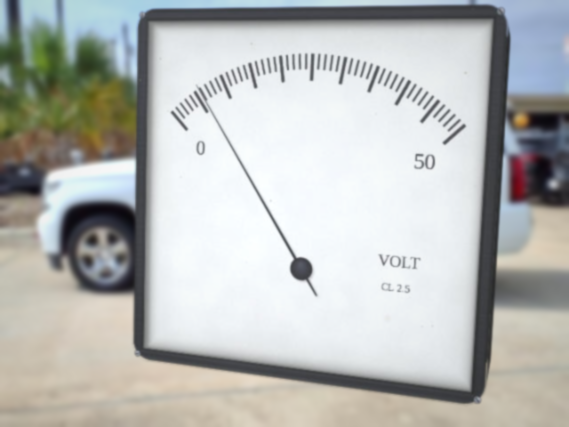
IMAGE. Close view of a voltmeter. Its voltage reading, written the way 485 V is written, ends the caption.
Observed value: 6 V
